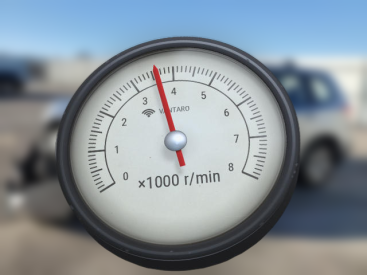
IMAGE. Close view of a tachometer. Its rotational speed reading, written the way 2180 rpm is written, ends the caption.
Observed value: 3600 rpm
